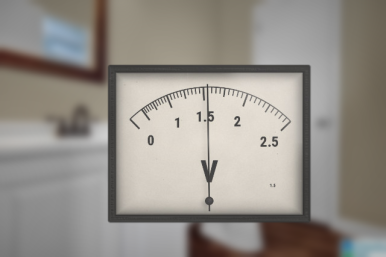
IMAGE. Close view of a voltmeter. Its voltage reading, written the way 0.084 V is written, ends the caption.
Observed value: 1.55 V
